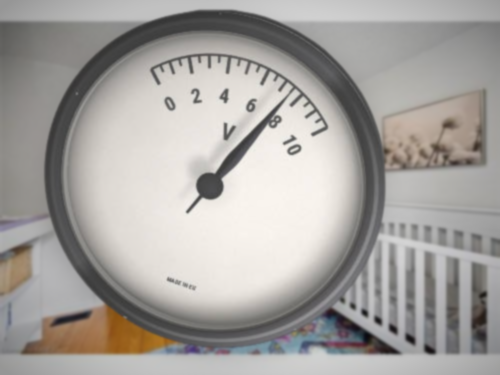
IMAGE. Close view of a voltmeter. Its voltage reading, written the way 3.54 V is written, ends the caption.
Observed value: 7.5 V
